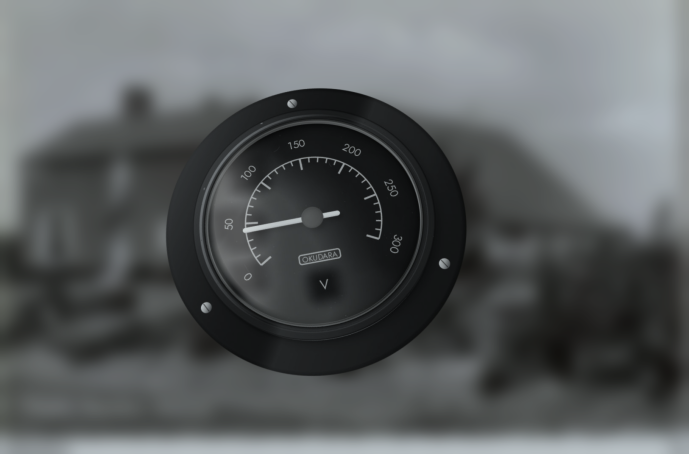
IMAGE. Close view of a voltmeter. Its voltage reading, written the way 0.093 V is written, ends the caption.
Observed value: 40 V
